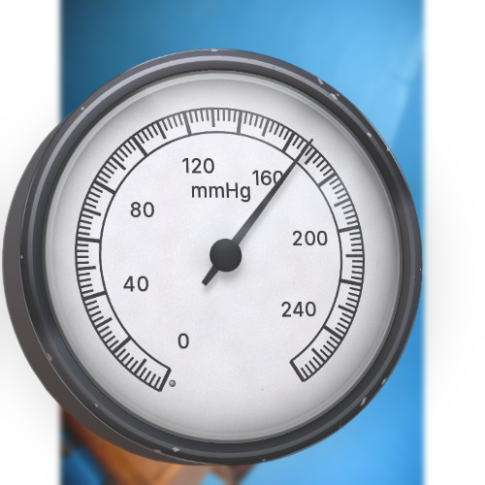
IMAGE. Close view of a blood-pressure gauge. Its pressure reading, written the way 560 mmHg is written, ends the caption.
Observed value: 166 mmHg
